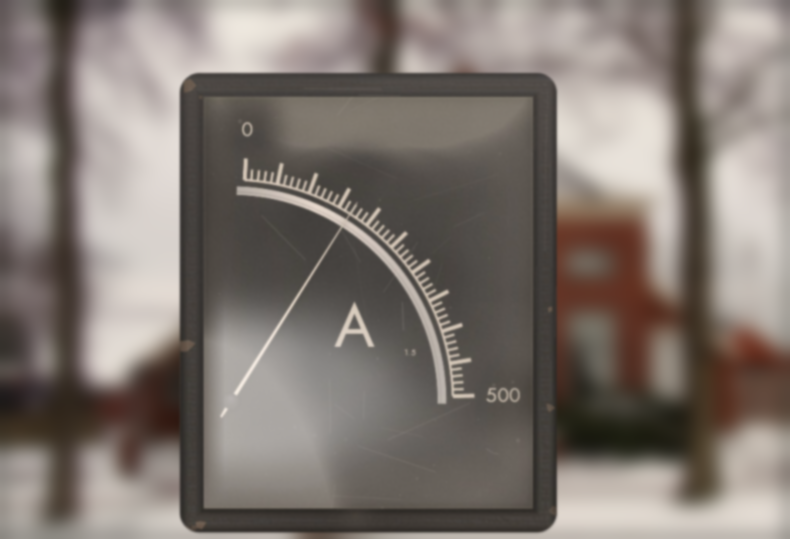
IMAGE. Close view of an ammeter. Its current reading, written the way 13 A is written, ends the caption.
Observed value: 170 A
